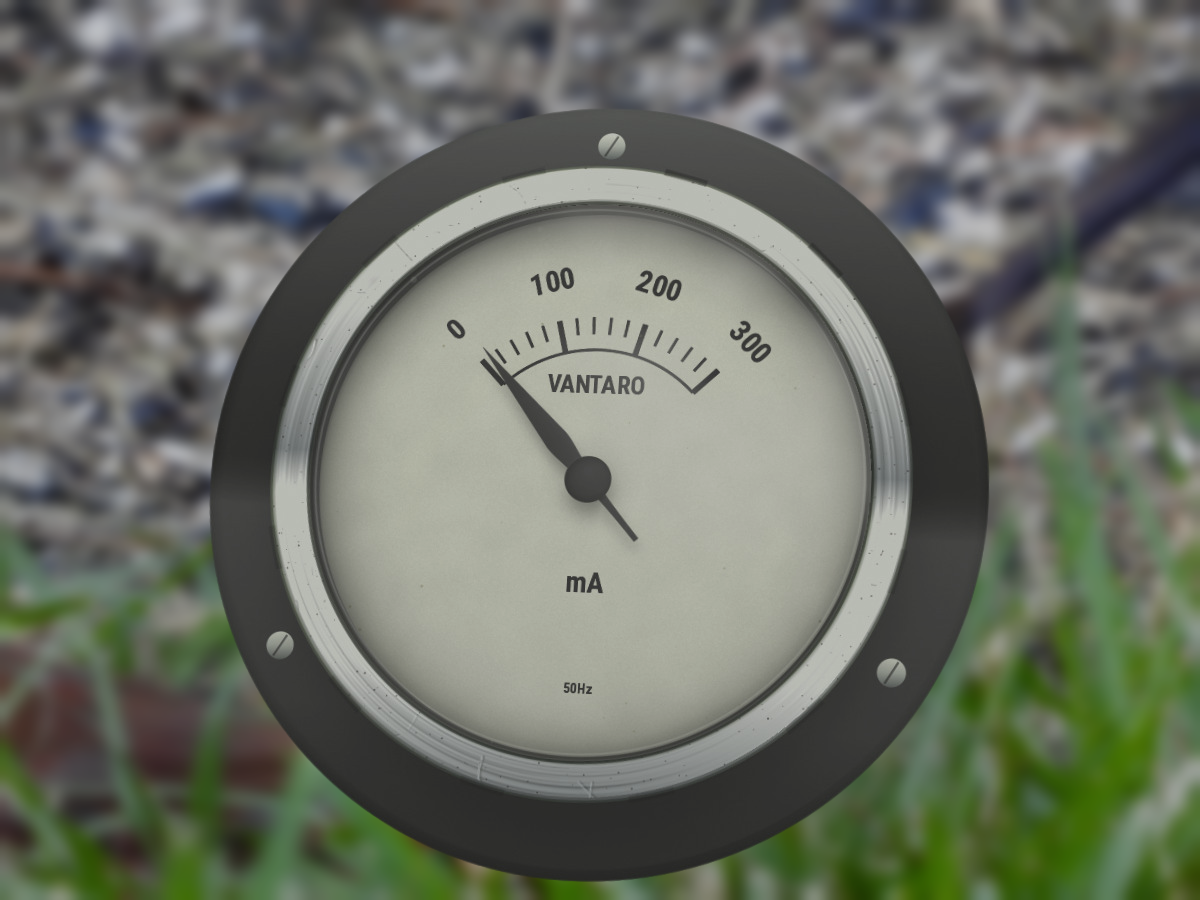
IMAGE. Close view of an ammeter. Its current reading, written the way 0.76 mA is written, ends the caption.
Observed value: 10 mA
